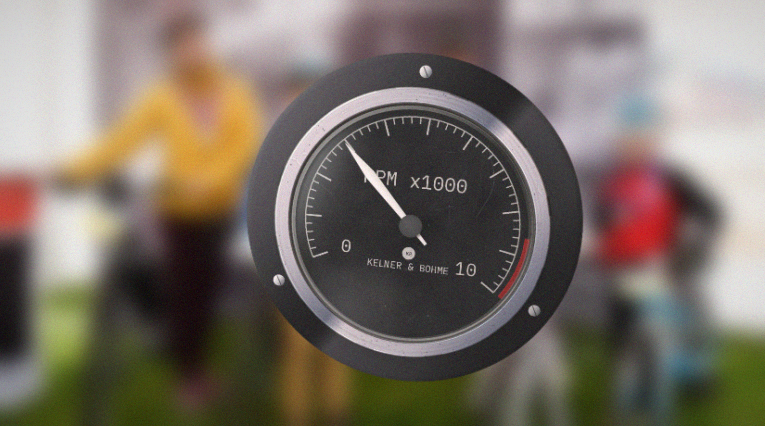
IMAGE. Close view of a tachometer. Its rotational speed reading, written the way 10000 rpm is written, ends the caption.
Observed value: 3000 rpm
